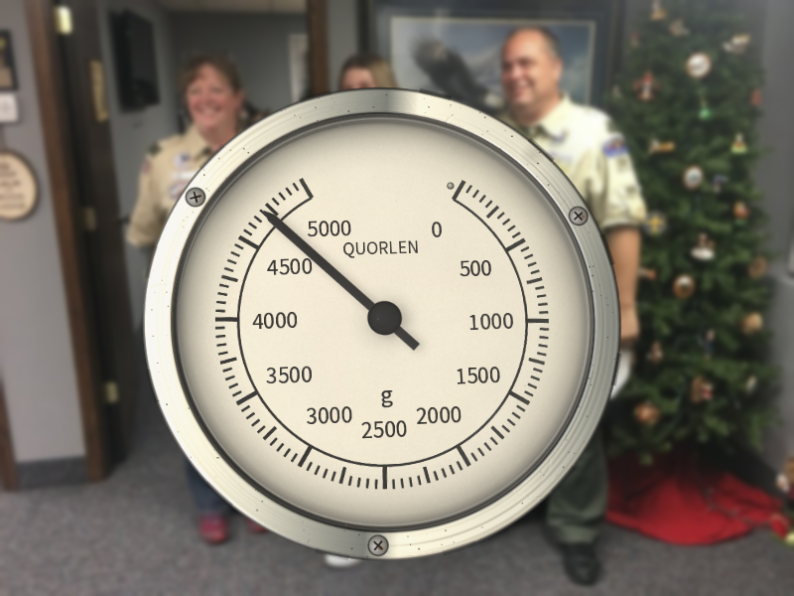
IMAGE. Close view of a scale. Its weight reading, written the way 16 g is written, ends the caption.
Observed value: 4700 g
